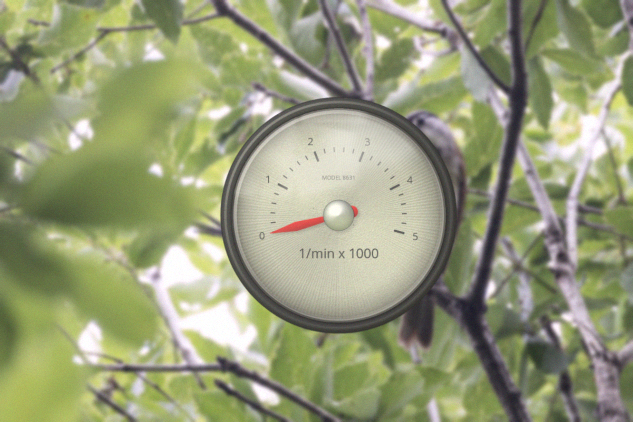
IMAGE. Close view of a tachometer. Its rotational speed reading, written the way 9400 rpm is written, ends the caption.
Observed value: 0 rpm
